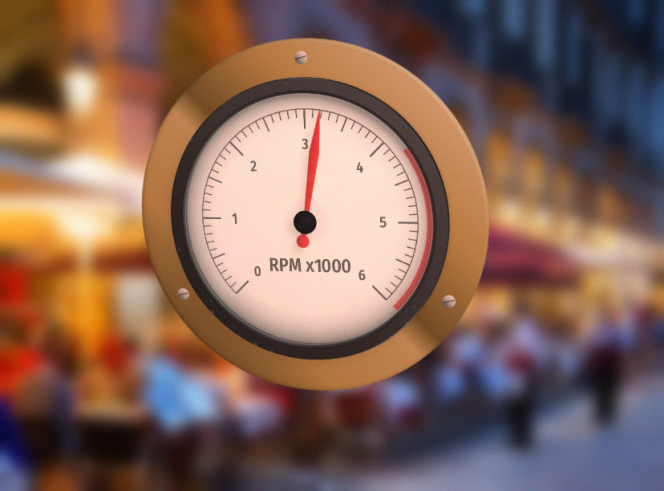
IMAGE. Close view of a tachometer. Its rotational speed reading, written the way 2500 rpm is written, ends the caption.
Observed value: 3200 rpm
